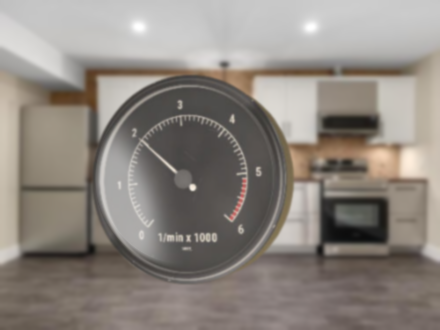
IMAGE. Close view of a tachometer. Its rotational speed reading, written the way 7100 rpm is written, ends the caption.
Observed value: 2000 rpm
